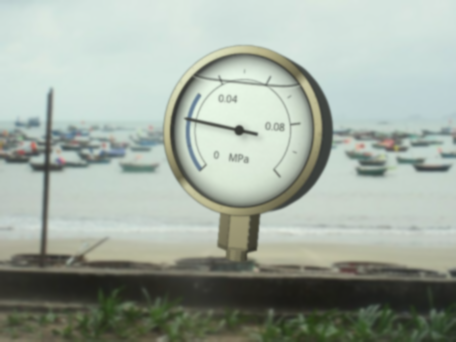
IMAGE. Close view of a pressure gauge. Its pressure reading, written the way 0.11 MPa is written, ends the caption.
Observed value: 0.02 MPa
